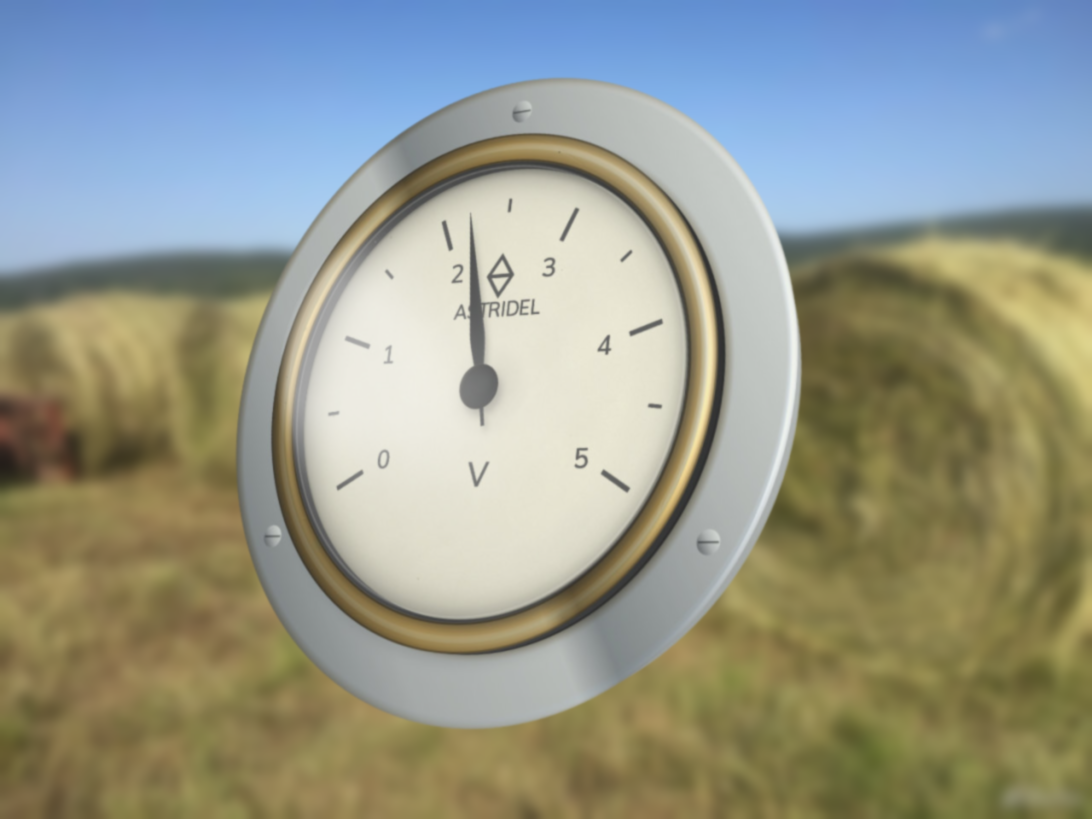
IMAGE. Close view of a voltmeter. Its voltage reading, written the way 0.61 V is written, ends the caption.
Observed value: 2.25 V
